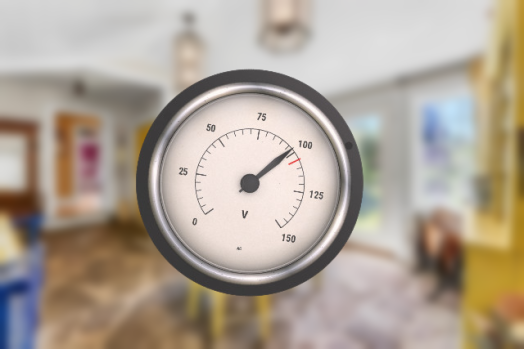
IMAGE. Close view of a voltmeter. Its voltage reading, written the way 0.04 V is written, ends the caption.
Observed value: 97.5 V
